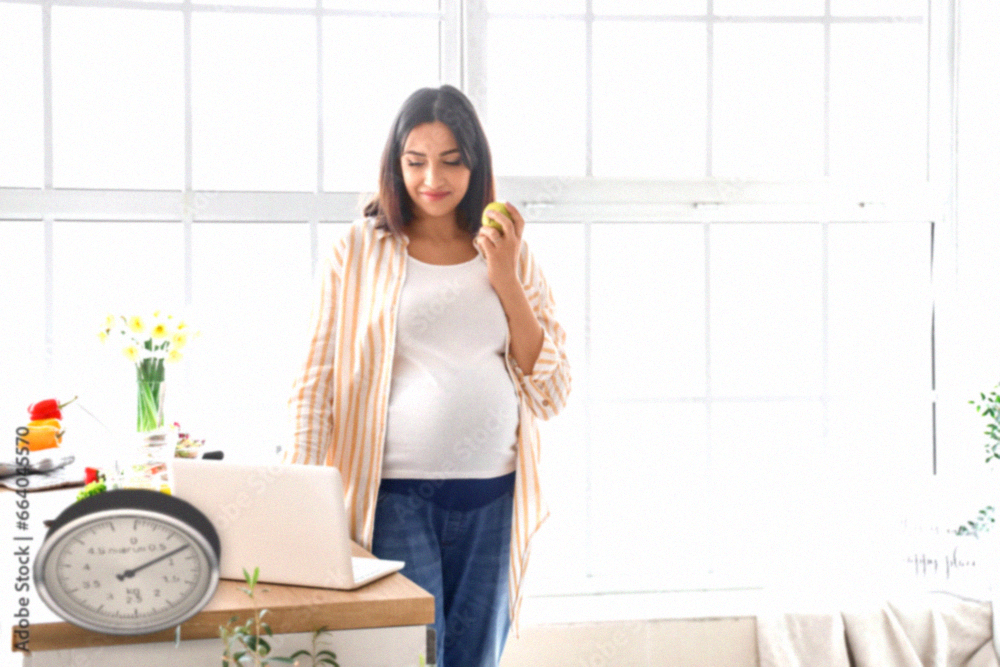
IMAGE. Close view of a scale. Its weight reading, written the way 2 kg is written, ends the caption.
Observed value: 0.75 kg
